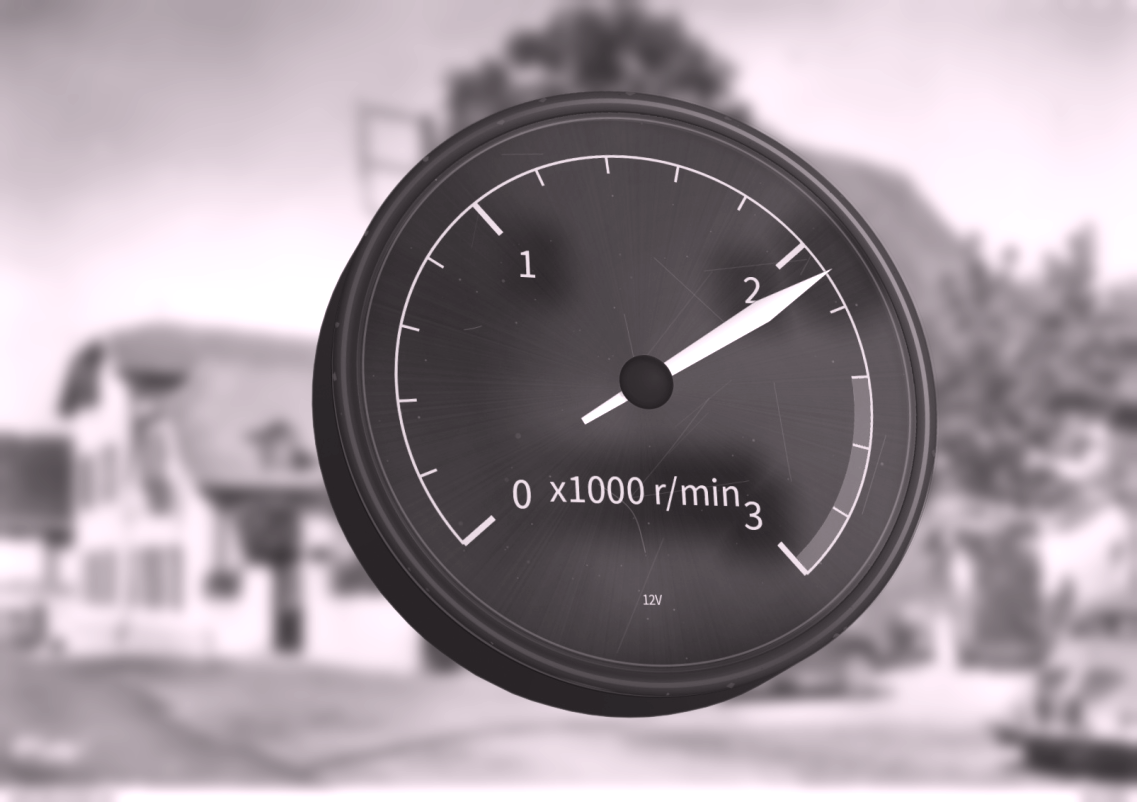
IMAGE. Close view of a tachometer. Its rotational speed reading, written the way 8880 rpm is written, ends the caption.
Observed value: 2100 rpm
